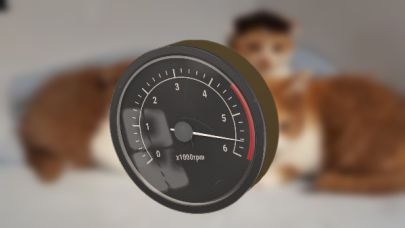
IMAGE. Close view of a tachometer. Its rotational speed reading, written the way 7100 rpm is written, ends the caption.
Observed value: 5600 rpm
